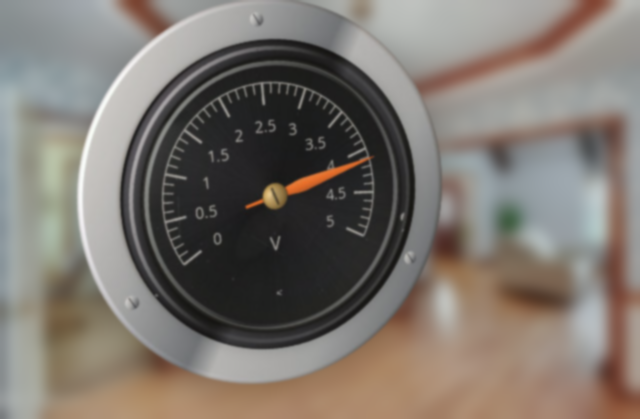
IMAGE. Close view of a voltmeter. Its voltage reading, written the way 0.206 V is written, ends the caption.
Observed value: 4.1 V
